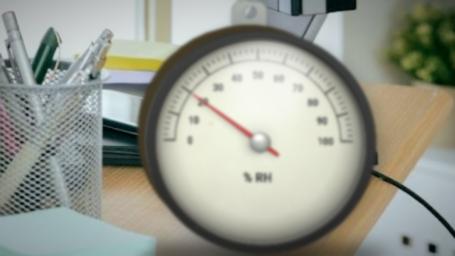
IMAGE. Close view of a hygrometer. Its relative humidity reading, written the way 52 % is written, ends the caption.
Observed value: 20 %
